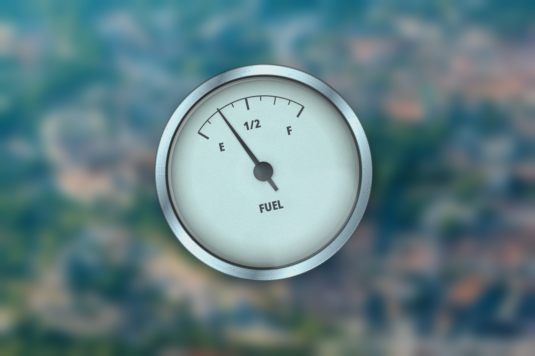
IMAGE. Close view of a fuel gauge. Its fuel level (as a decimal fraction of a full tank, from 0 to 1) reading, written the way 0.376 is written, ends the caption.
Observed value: 0.25
